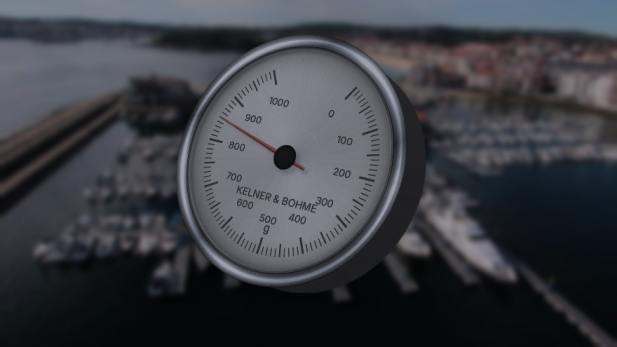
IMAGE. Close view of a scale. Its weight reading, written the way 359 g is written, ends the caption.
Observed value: 850 g
